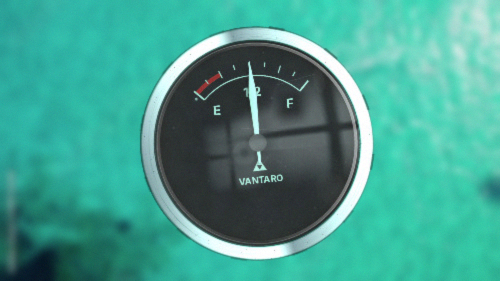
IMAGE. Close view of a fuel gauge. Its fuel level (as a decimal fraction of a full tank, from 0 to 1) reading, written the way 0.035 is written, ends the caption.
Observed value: 0.5
